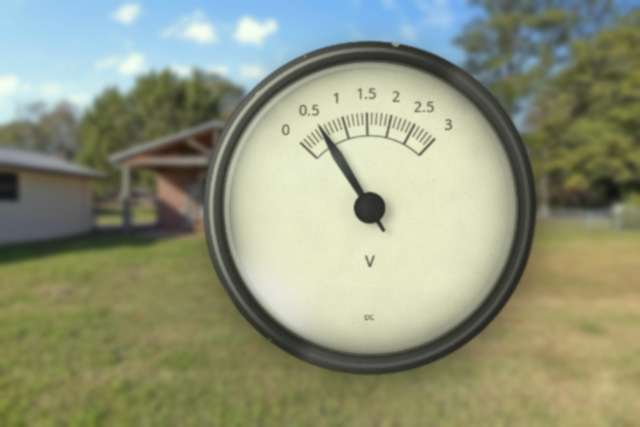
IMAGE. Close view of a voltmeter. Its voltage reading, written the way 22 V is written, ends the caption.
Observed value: 0.5 V
